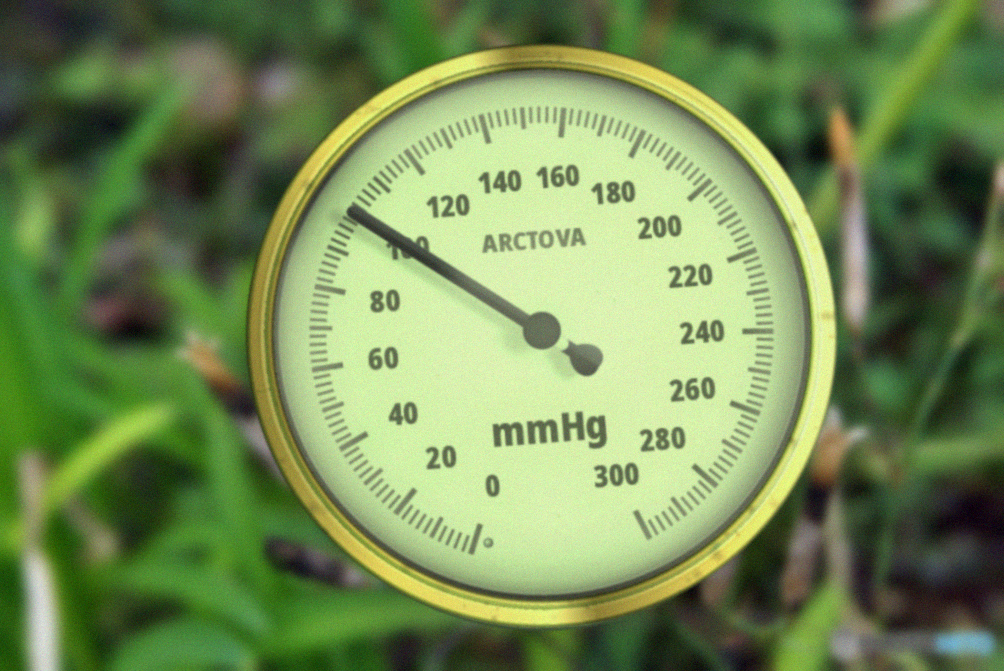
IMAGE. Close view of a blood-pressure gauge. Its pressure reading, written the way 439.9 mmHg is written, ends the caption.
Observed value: 100 mmHg
